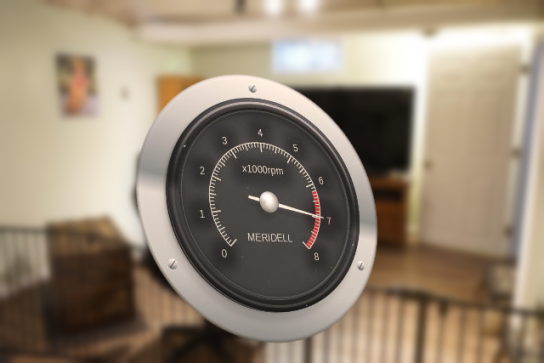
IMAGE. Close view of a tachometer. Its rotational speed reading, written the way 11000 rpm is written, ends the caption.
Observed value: 7000 rpm
